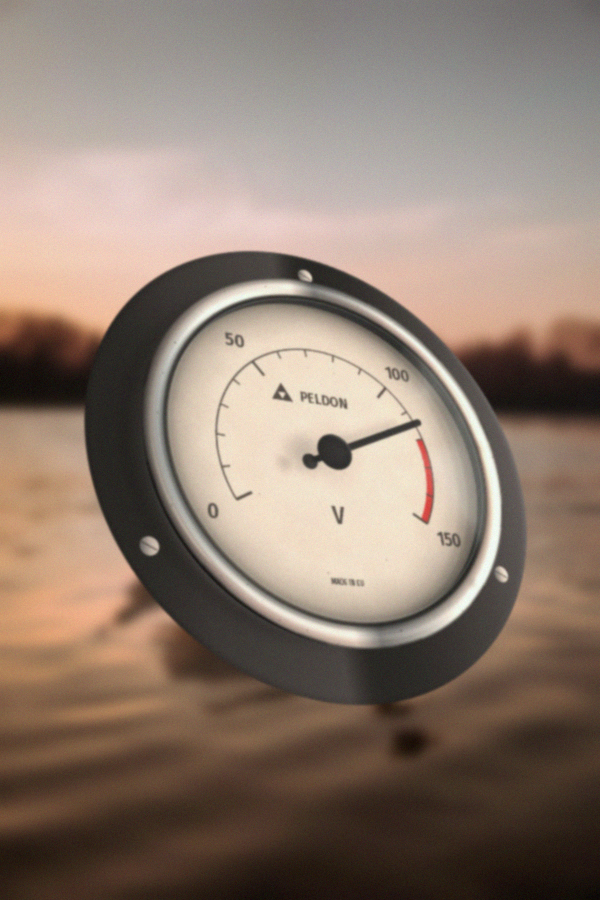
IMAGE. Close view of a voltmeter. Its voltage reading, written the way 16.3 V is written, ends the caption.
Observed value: 115 V
